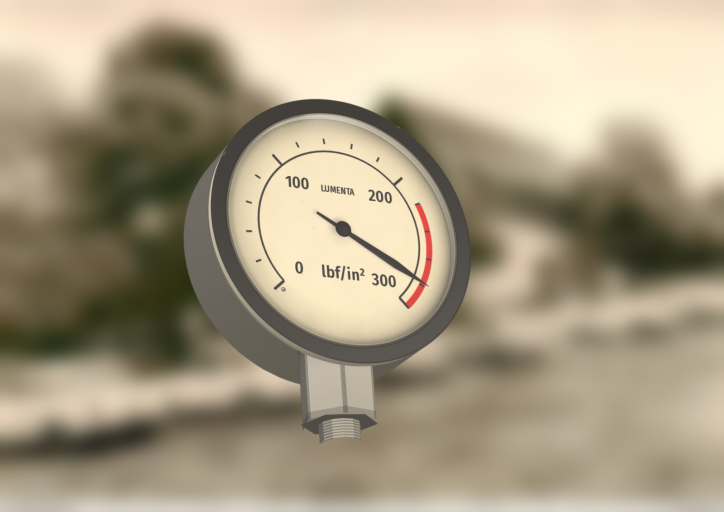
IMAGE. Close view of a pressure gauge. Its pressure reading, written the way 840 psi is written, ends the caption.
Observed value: 280 psi
